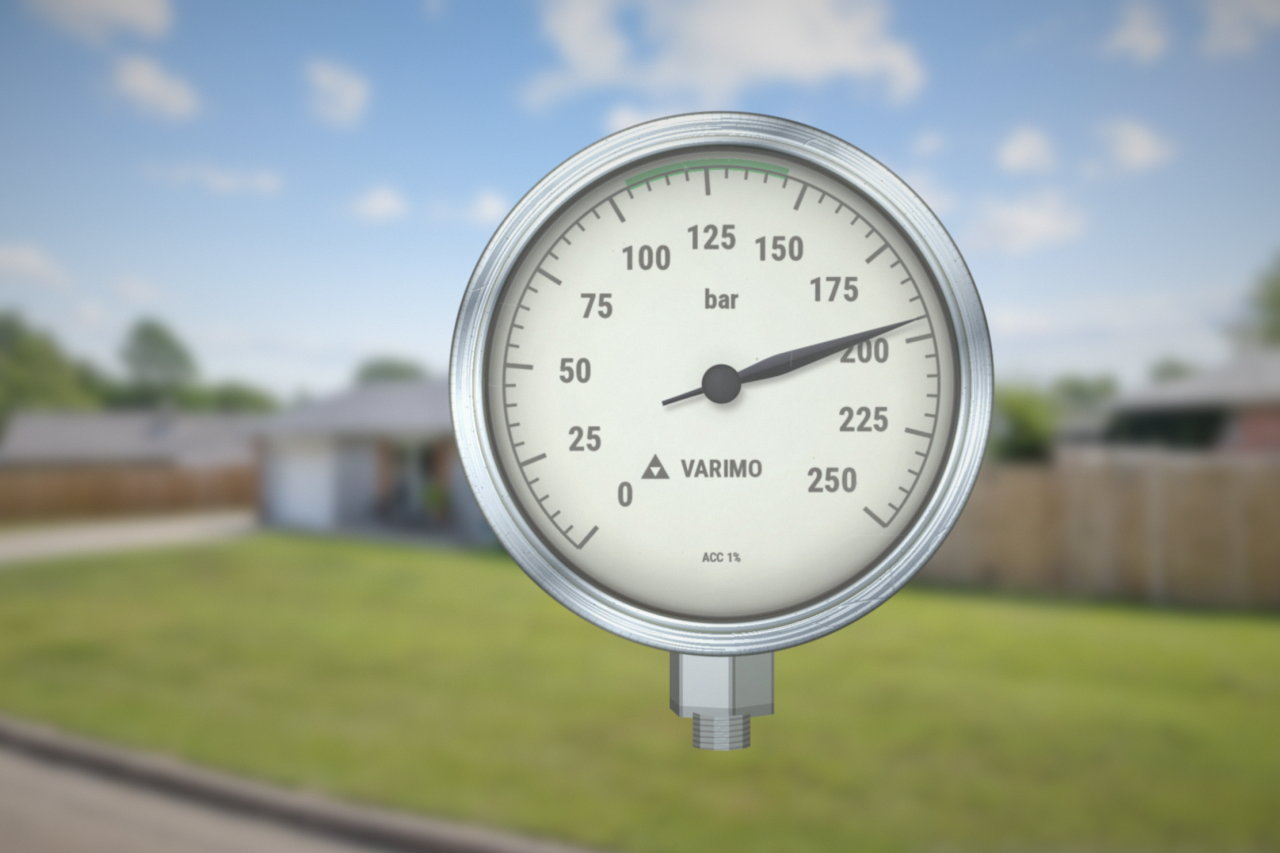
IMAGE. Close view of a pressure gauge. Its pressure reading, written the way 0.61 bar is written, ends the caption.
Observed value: 195 bar
